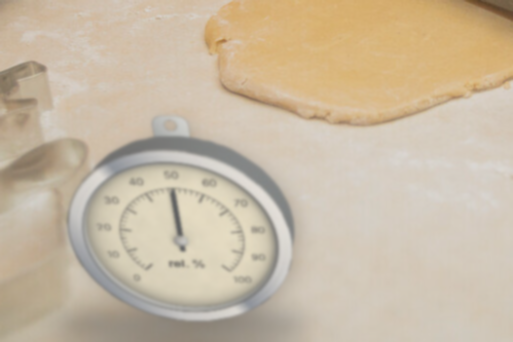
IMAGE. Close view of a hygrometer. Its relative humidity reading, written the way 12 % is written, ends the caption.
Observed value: 50 %
